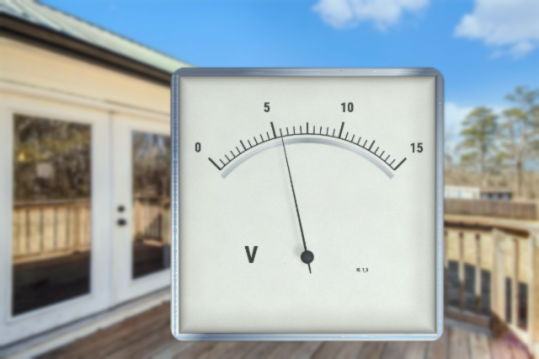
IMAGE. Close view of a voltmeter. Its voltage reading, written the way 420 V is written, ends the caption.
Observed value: 5.5 V
